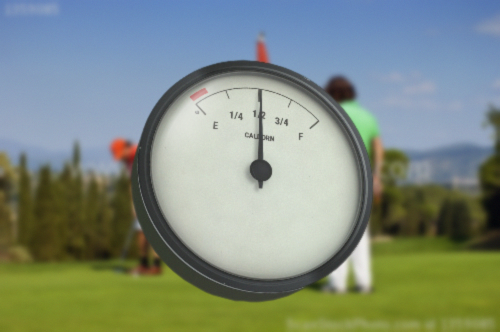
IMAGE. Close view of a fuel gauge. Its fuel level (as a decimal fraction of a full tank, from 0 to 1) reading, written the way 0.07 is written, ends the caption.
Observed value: 0.5
